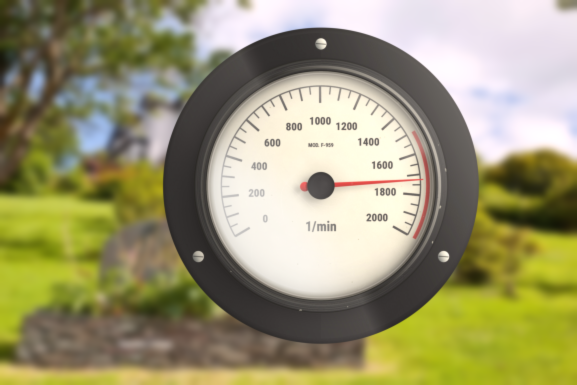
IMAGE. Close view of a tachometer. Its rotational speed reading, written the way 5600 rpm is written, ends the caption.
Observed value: 1725 rpm
